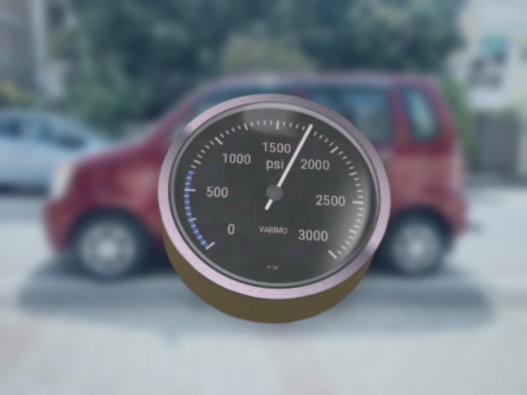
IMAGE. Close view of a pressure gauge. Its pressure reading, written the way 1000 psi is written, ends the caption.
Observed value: 1750 psi
